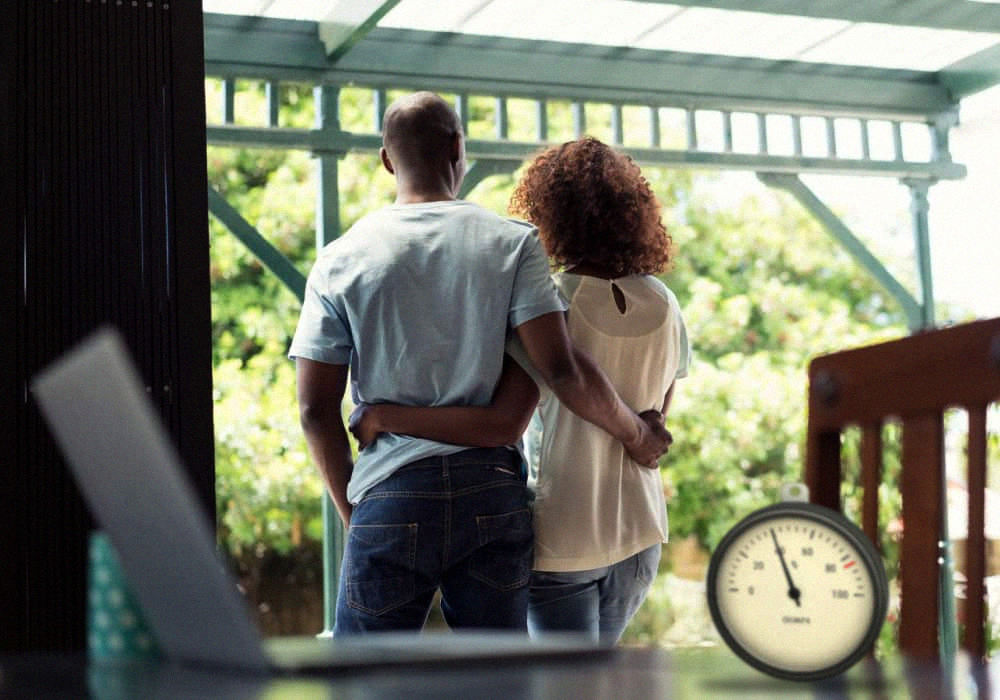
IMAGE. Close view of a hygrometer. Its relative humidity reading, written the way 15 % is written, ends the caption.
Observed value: 40 %
